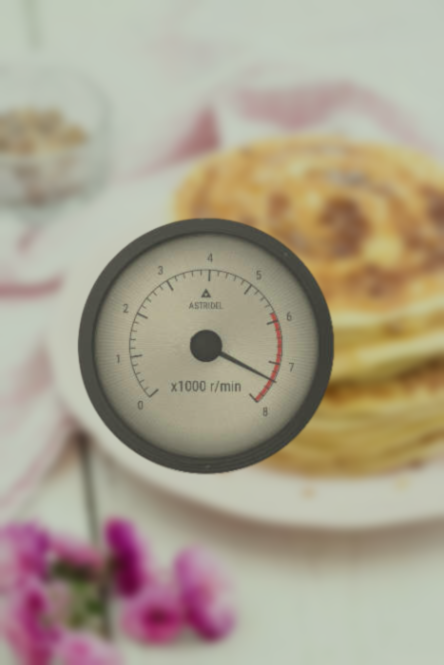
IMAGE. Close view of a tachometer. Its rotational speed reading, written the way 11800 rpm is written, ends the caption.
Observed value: 7400 rpm
